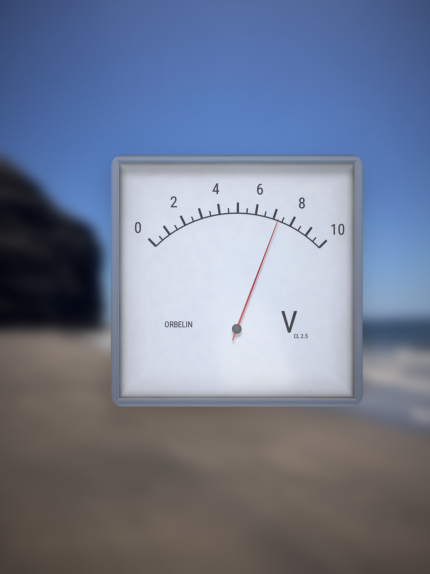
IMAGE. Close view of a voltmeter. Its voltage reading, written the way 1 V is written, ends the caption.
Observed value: 7.25 V
